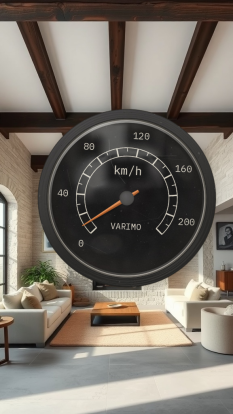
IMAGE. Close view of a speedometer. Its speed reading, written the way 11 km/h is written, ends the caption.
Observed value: 10 km/h
